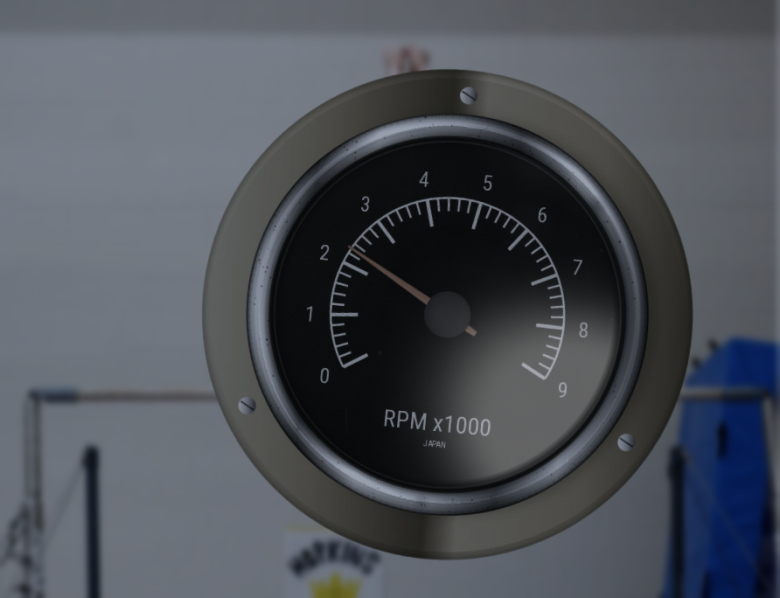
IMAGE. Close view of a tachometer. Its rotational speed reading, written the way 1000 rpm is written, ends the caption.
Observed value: 2300 rpm
